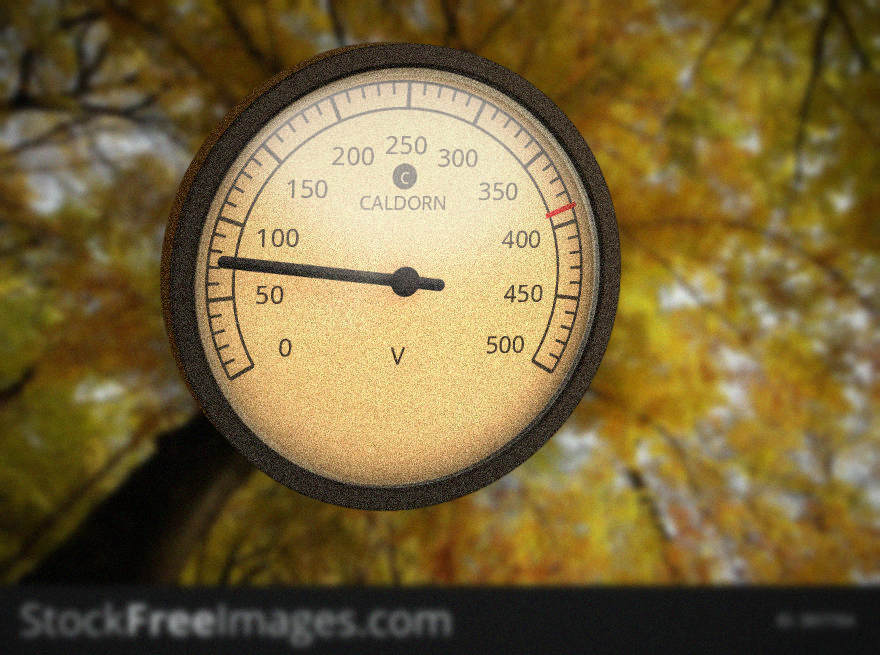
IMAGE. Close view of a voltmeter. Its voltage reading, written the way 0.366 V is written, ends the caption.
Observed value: 75 V
